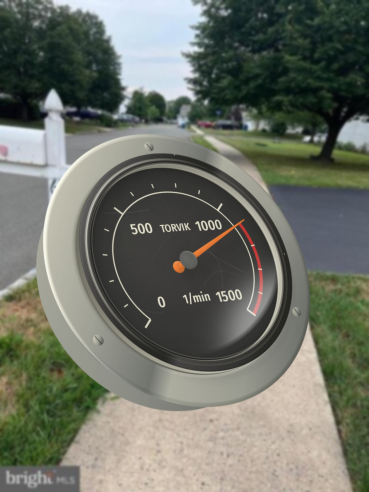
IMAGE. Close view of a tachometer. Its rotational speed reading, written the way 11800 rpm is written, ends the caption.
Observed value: 1100 rpm
